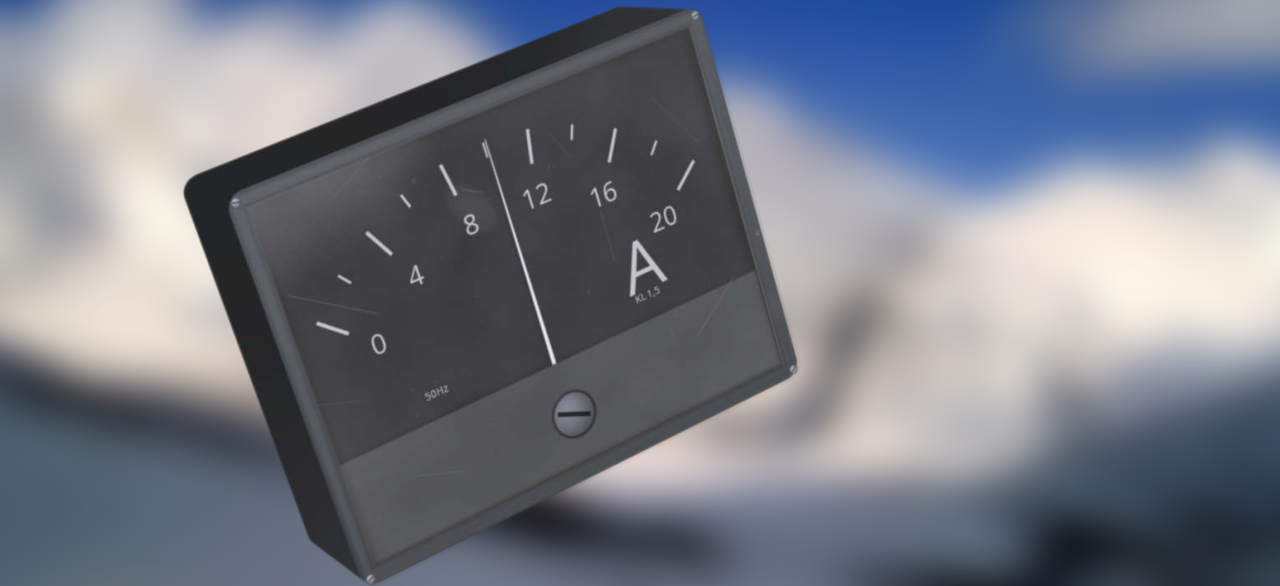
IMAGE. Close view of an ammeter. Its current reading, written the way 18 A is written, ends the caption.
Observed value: 10 A
